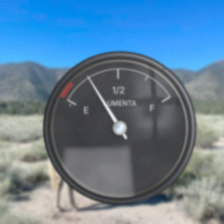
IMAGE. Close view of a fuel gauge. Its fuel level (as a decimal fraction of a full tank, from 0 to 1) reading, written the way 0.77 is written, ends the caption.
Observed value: 0.25
